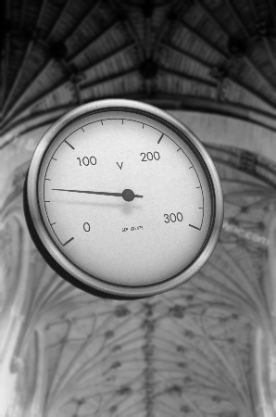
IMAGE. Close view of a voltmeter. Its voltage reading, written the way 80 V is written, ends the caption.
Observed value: 50 V
